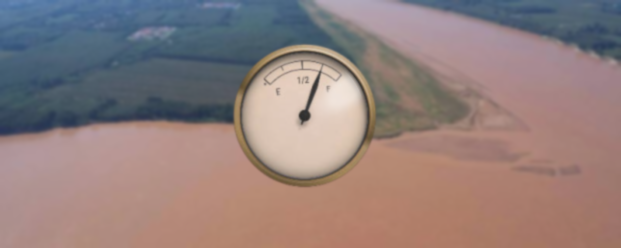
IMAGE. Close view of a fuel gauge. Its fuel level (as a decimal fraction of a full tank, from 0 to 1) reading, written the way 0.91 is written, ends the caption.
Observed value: 0.75
